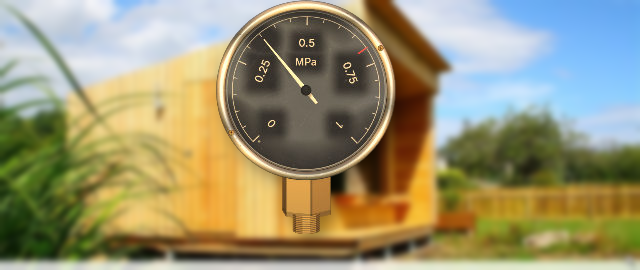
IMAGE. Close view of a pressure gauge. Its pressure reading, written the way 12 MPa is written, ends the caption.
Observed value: 0.35 MPa
